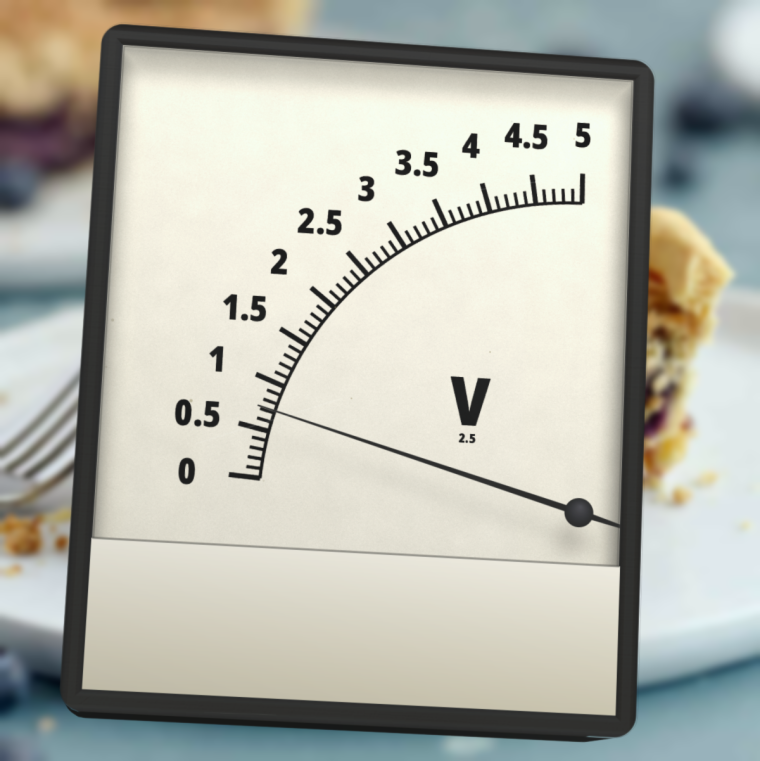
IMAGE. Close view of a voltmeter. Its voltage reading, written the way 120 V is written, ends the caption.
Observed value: 0.7 V
